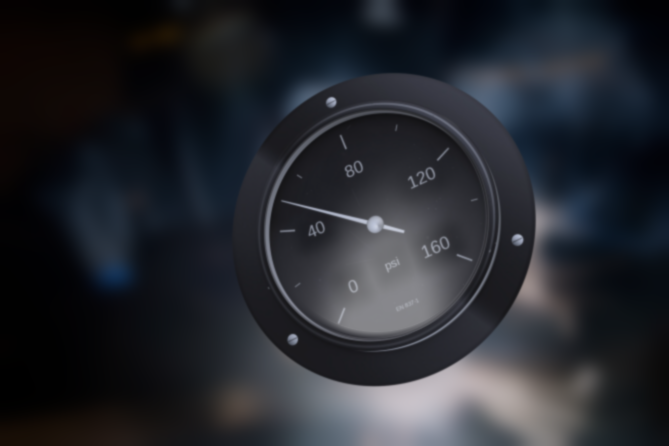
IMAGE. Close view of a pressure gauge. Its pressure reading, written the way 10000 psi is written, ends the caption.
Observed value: 50 psi
